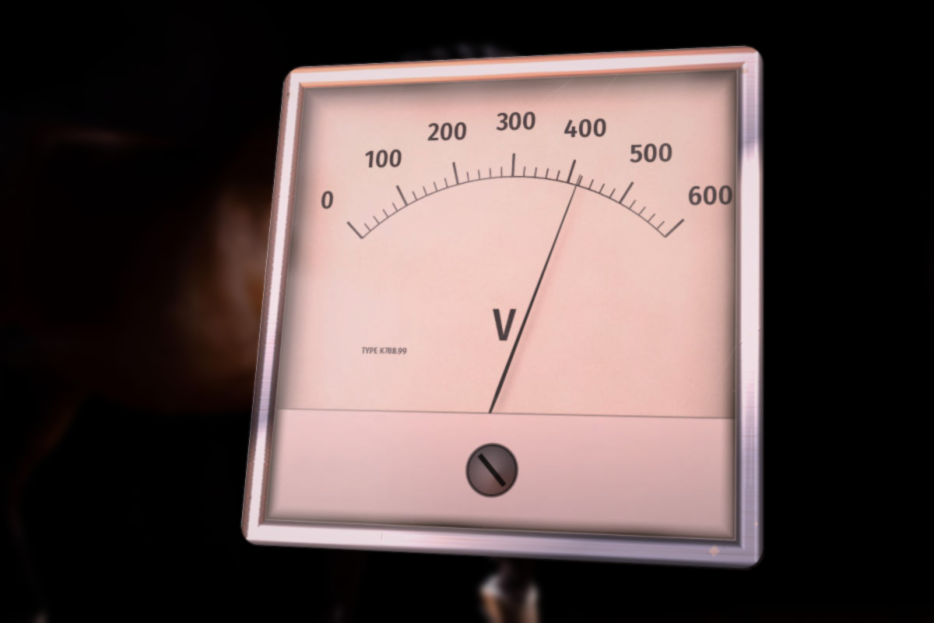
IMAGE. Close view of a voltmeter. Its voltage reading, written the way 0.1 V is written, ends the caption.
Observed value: 420 V
